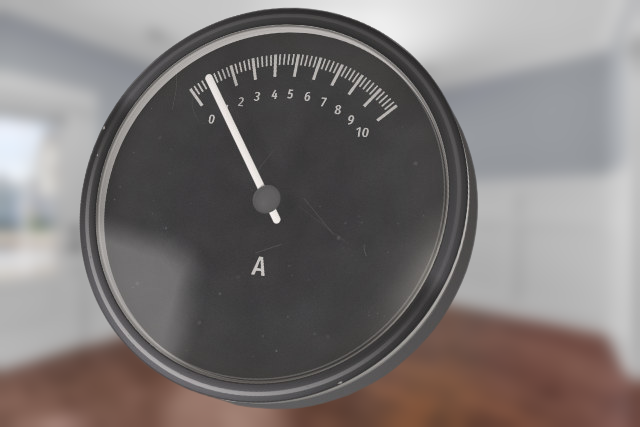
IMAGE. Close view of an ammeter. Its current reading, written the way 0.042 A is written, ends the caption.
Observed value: 1 A
